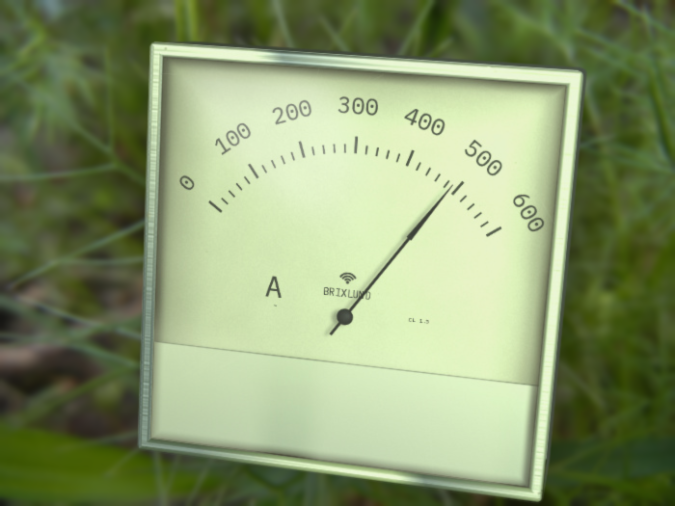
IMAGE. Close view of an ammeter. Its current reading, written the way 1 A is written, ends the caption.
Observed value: 490 A
